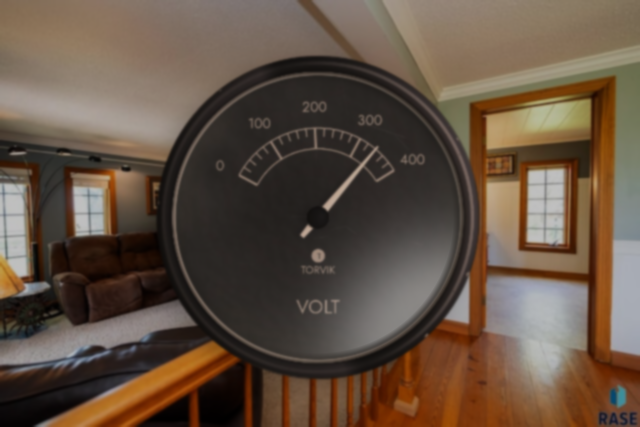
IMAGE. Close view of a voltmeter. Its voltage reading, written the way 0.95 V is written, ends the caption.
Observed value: 340 V
